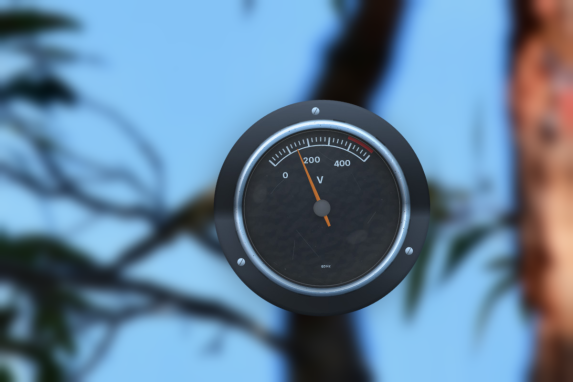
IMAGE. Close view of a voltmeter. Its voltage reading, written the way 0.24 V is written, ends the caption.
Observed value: 140 V
